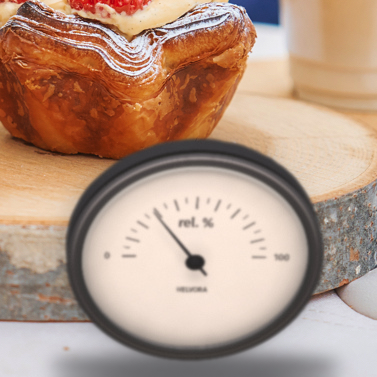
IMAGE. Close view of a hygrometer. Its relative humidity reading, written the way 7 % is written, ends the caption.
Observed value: 30 %
